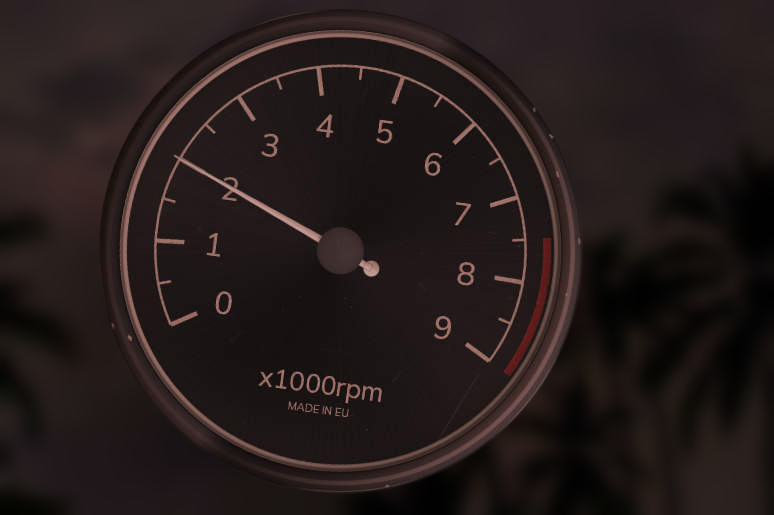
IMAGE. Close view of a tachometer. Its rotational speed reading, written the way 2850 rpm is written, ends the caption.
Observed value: 2000 rpm
